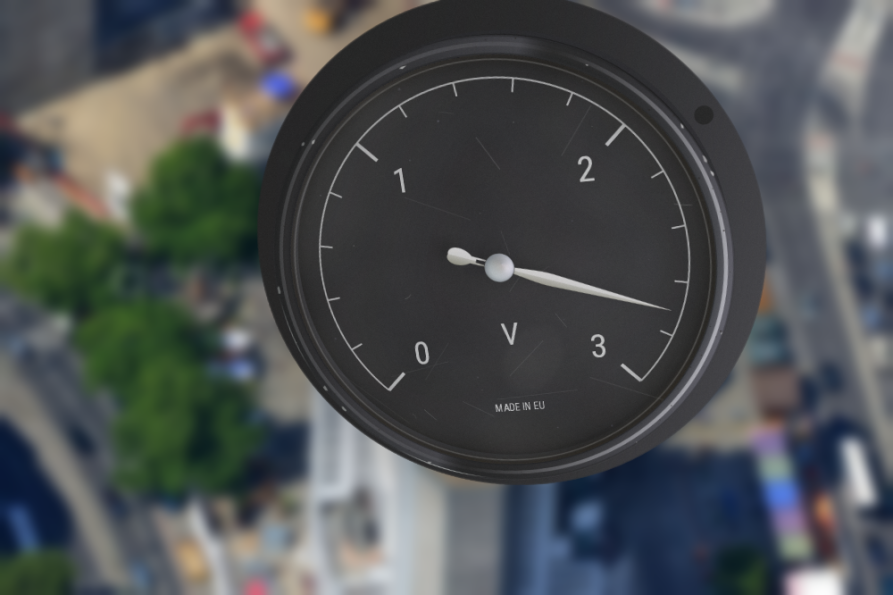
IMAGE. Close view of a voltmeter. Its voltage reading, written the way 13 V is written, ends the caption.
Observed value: 2.7 V
